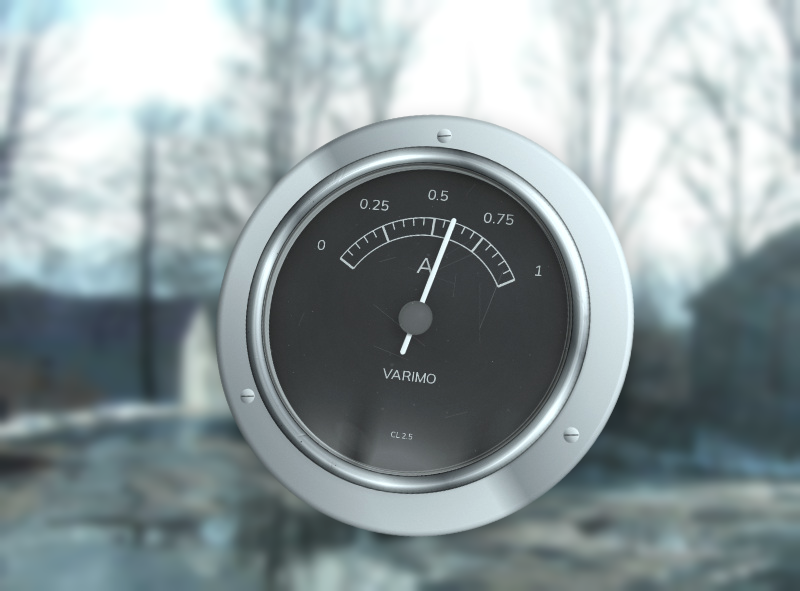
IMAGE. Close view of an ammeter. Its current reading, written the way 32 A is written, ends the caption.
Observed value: 0.6 A
